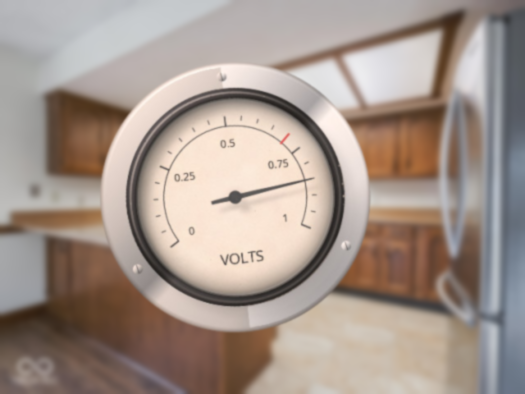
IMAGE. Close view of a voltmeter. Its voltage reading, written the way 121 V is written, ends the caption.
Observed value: 0.85 V
